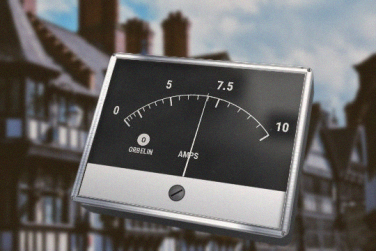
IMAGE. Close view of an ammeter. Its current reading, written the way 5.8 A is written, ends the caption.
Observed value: 7 A
